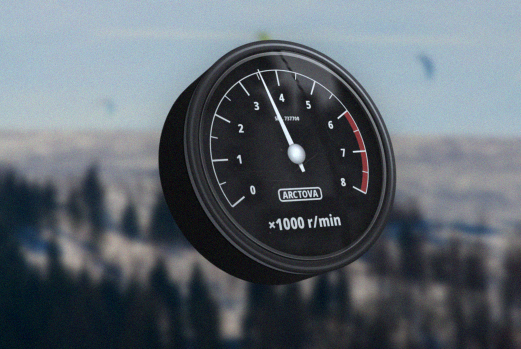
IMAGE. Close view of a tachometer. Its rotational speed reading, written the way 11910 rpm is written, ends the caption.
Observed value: 3500 rpm
